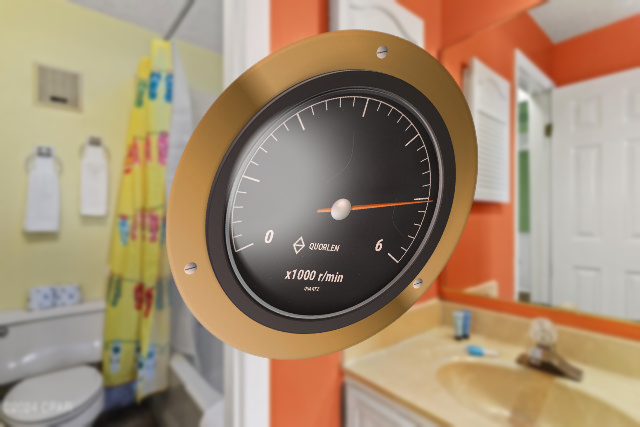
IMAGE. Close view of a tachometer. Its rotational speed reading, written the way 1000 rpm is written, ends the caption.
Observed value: 5000 rpm
